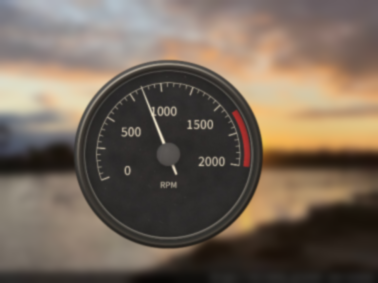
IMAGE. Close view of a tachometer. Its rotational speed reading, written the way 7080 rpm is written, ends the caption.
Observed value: 850 rpm
